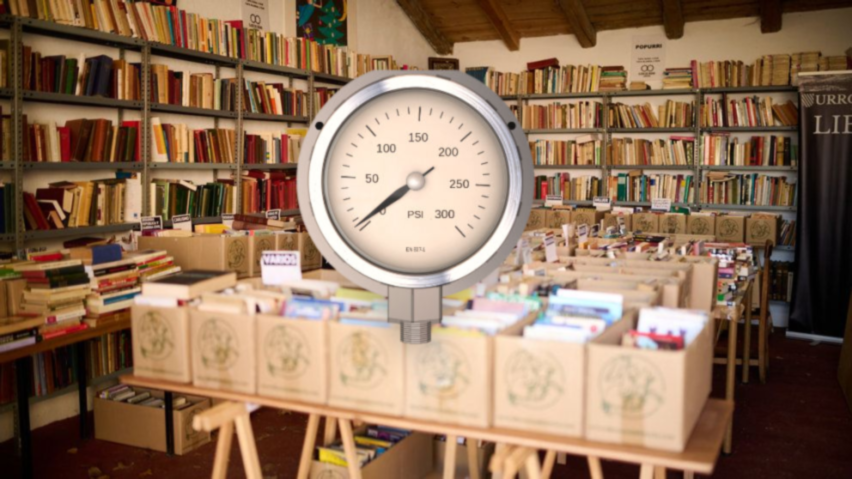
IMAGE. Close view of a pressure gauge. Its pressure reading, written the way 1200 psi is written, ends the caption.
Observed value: 5 psi
